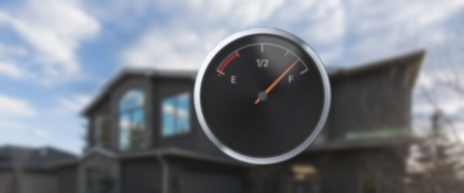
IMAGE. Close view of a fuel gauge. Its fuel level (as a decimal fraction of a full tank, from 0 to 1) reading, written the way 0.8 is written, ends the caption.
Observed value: 0.875
